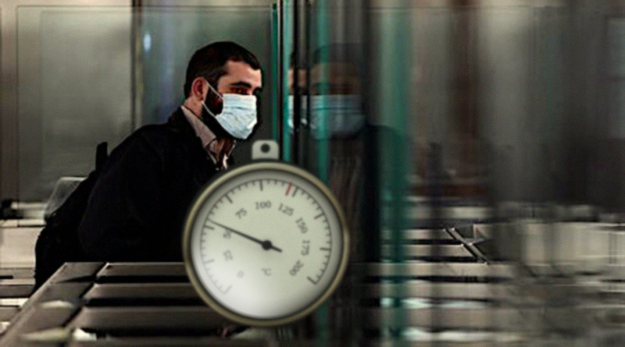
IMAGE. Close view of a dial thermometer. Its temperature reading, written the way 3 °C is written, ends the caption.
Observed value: 55 °C
